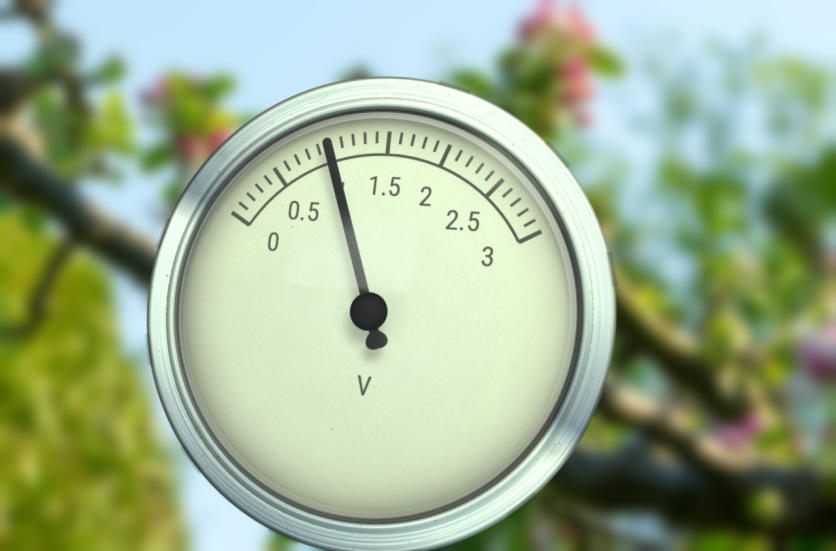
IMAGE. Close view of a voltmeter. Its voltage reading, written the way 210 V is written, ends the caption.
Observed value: 1 V
